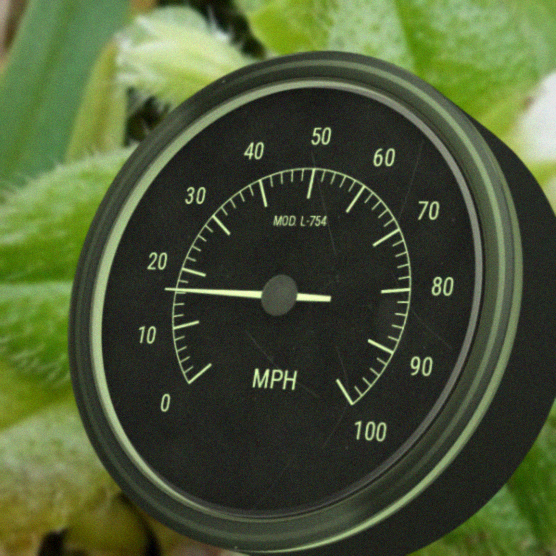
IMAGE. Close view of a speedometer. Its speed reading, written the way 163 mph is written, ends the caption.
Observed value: 16 mph
